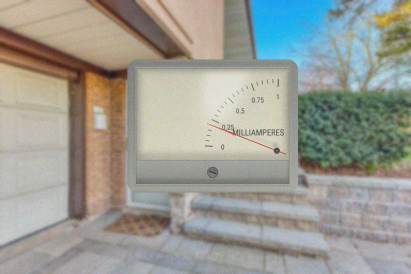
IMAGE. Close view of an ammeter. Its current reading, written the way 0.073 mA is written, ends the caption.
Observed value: 0.2 mA
